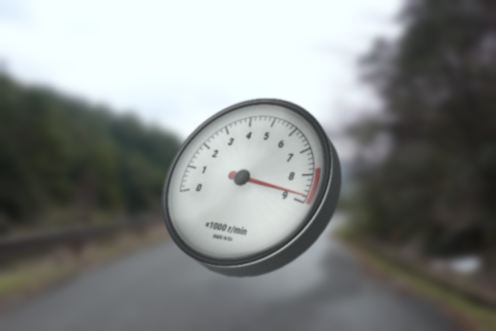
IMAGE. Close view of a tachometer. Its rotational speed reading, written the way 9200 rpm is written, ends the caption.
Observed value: 8800 rpm
